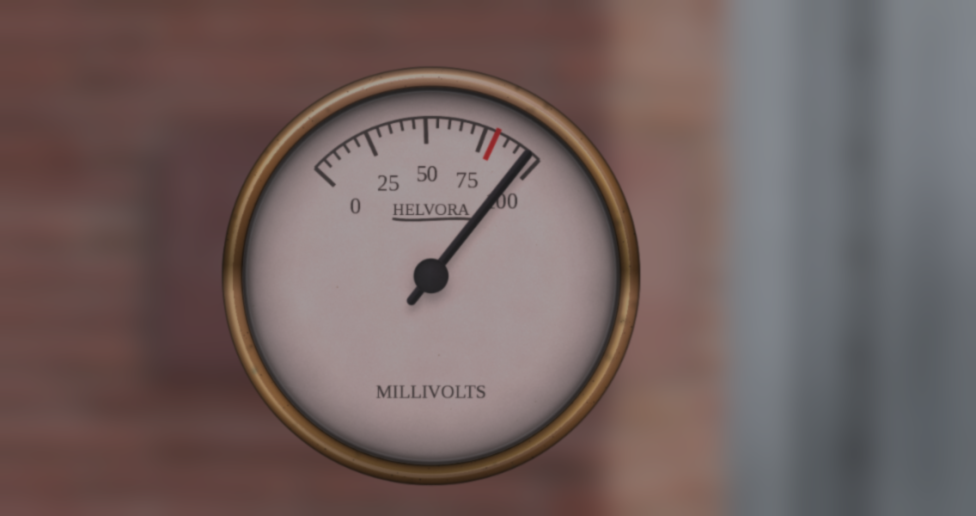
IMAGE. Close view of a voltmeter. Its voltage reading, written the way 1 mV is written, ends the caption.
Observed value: 95 mV
